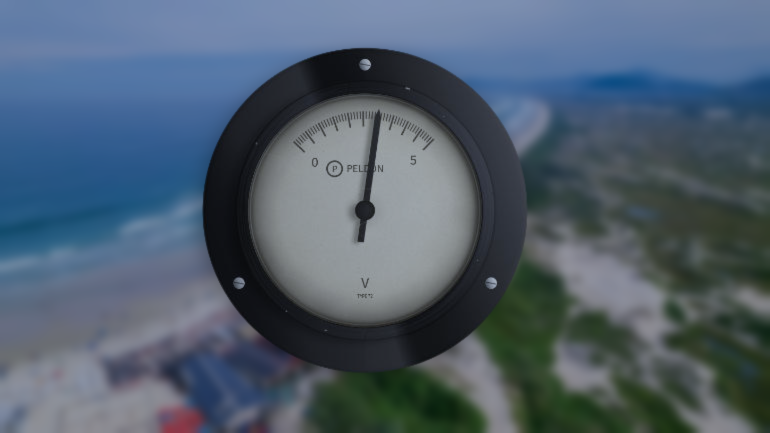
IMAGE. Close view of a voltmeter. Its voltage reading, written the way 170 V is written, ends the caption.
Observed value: 3 V
